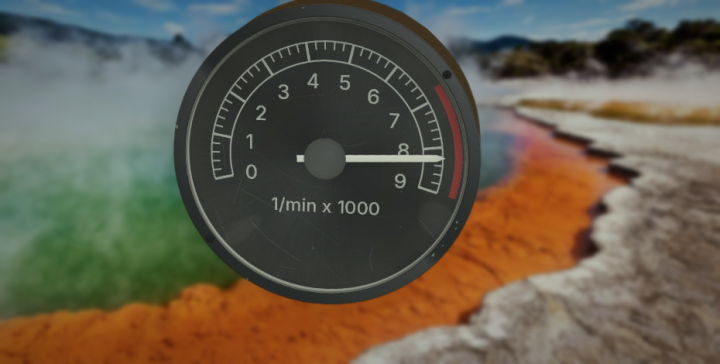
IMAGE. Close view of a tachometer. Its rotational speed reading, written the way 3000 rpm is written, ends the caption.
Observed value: 8200 rpm
